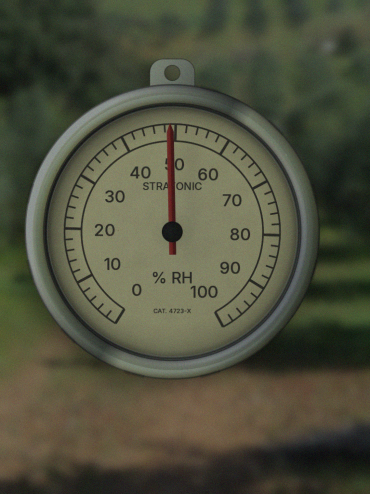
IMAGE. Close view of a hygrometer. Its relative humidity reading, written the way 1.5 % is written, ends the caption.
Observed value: 49 %
